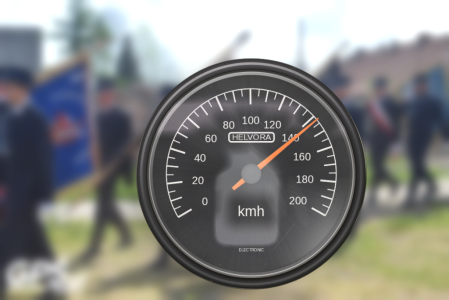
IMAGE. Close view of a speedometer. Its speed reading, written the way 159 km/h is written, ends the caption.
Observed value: 142.5 km/h
